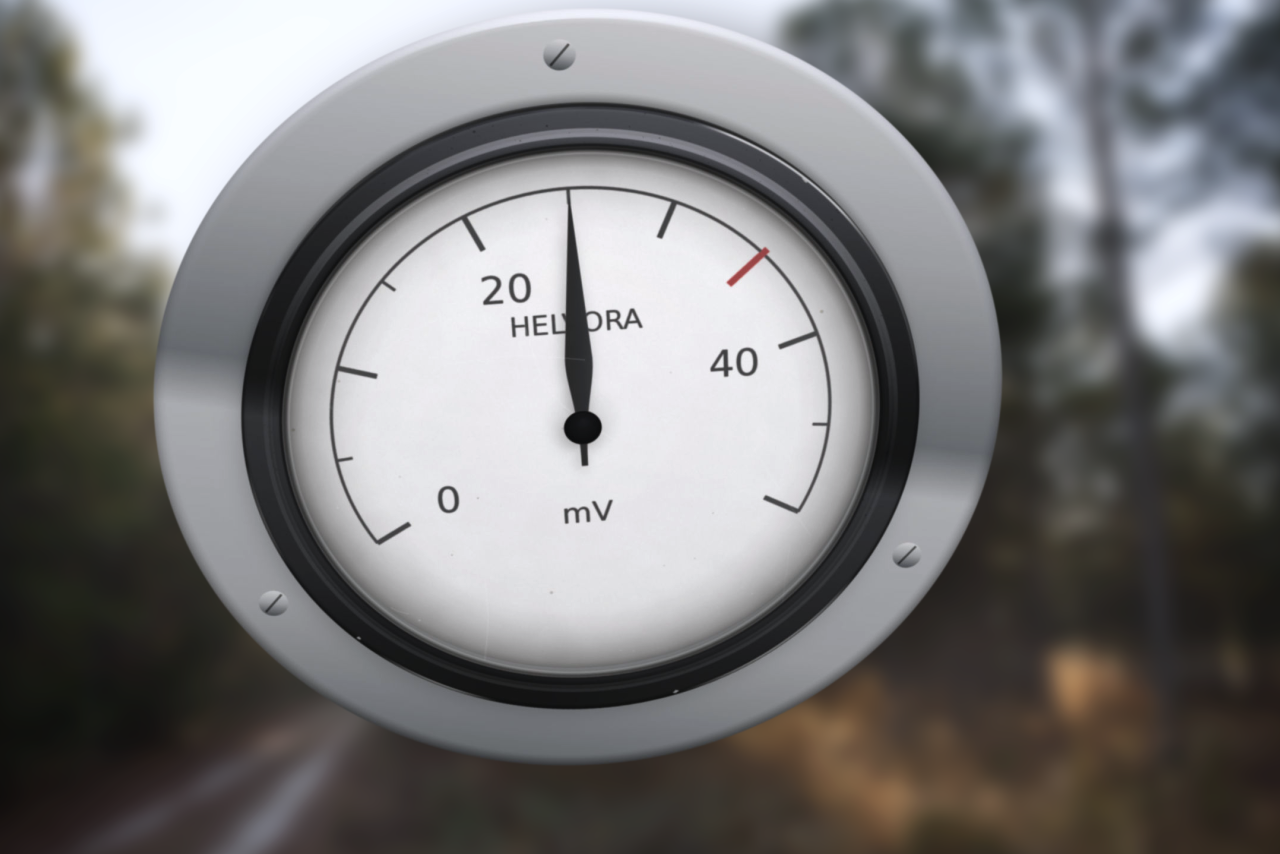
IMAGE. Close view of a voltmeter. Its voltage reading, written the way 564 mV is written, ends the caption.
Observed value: 25 mV
